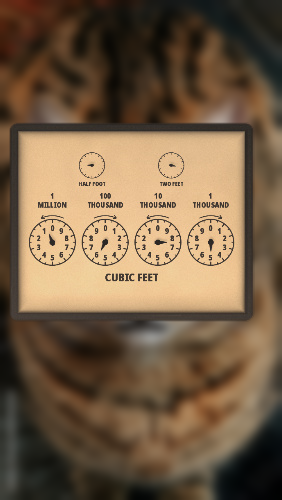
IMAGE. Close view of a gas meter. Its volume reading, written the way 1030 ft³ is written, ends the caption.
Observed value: 57500 ft³
